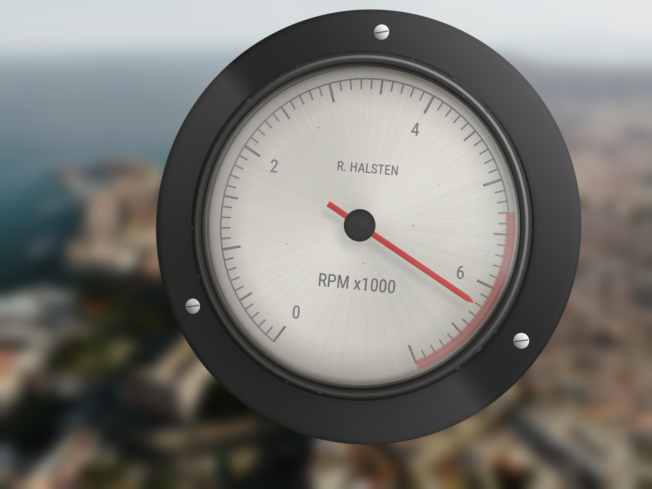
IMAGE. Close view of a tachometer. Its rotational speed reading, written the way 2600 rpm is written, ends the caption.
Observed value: 6200 rpm
